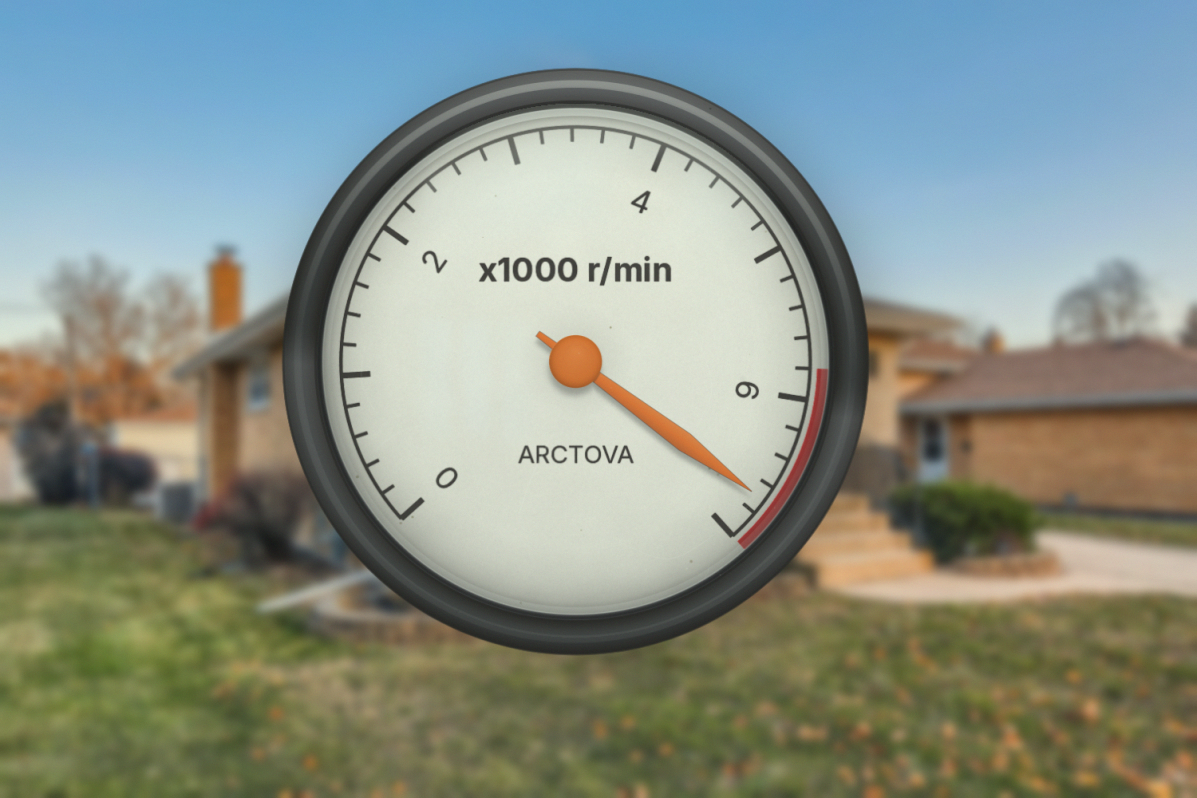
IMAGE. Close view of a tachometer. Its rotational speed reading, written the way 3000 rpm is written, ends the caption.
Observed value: 6700 rpm
